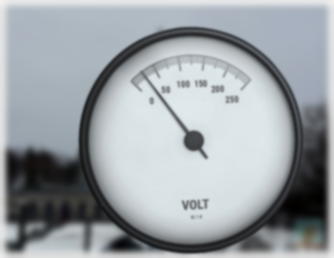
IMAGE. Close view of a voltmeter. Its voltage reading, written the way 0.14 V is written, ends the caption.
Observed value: 25 V
